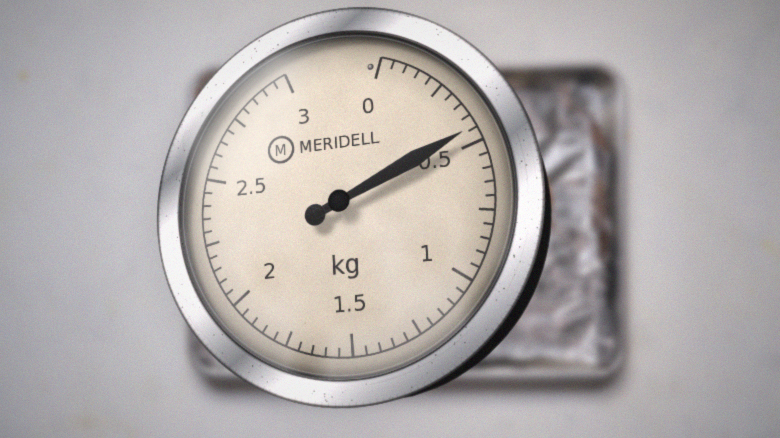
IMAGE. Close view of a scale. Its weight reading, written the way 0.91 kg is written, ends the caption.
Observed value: 0.45 kg
